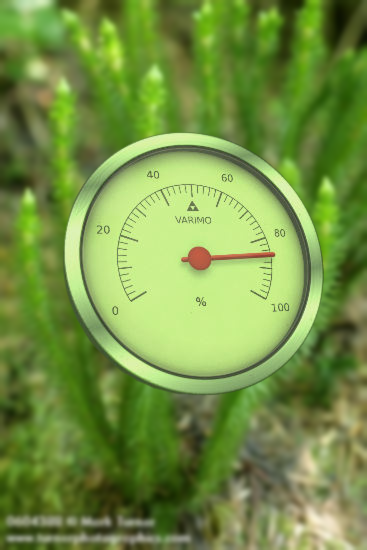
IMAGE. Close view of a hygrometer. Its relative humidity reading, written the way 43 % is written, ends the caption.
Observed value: 86 %
